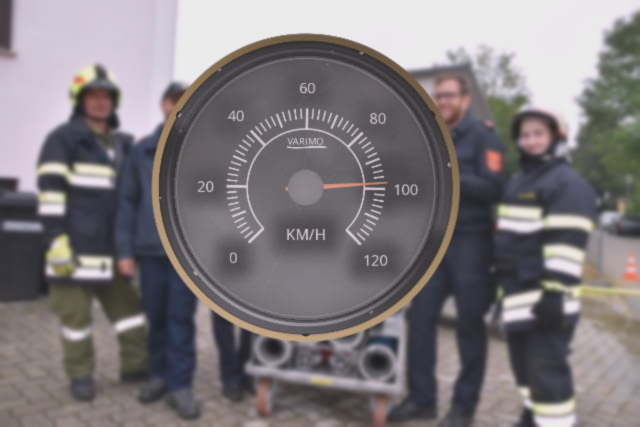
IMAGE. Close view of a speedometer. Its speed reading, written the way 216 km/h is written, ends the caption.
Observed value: 98 km/h
